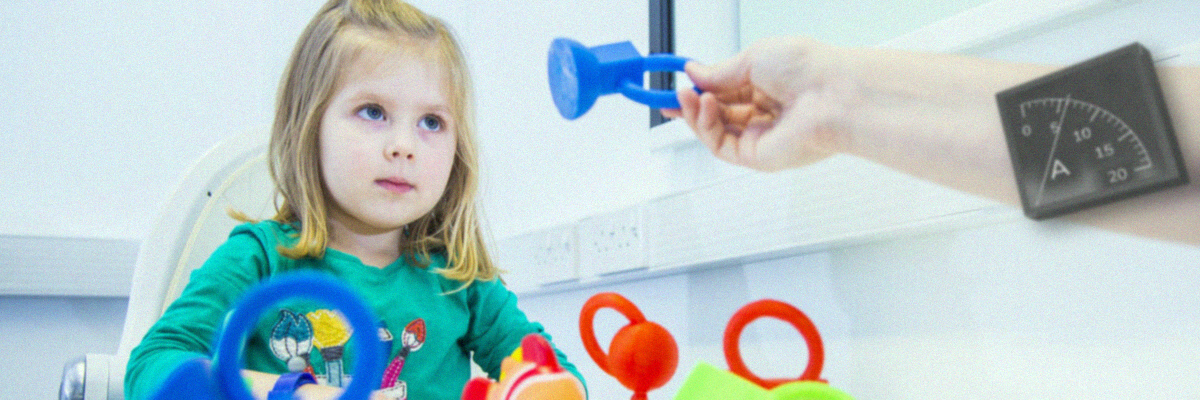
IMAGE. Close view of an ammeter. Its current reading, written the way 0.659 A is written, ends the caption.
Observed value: 6 A
